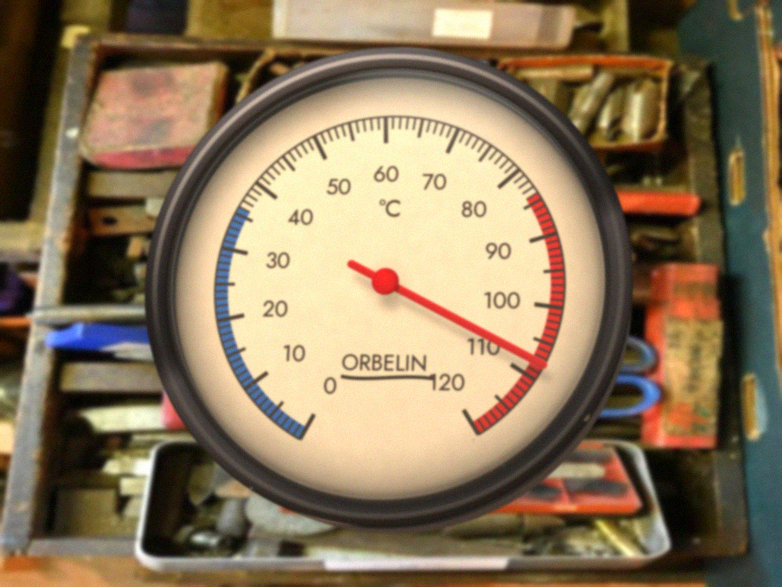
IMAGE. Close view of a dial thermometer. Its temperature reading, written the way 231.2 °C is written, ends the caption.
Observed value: 108 °C
